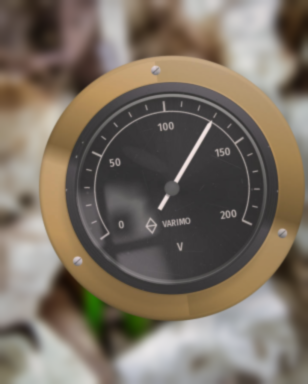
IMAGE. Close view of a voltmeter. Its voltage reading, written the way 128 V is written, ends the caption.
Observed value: 130 V
